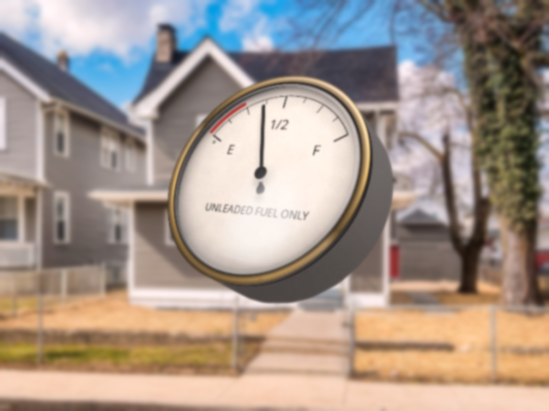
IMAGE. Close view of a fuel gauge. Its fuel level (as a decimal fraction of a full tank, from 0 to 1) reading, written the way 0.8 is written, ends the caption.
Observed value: 0.375
